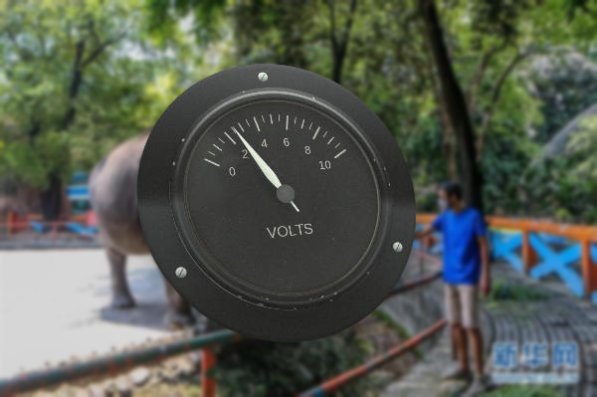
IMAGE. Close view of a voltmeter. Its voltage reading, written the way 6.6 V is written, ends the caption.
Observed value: 2.5 V
